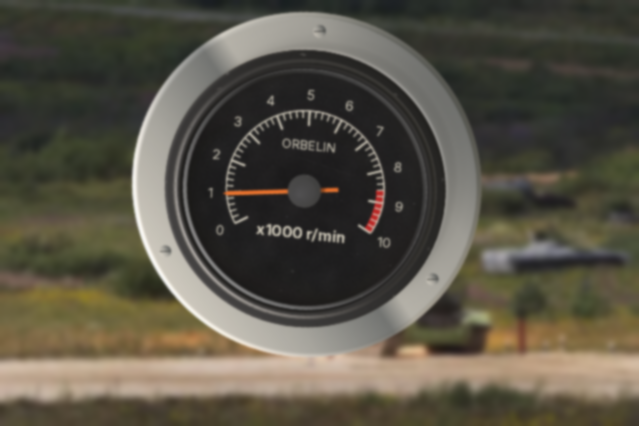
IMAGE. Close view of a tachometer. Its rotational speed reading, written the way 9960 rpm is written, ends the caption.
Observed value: 1000 rpm
